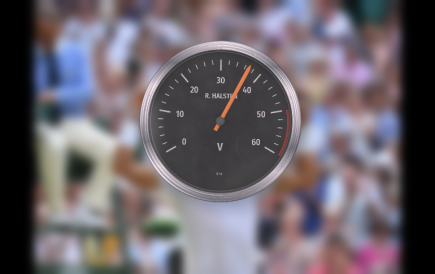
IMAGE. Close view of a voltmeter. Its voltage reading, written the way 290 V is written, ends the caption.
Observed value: 37 V
